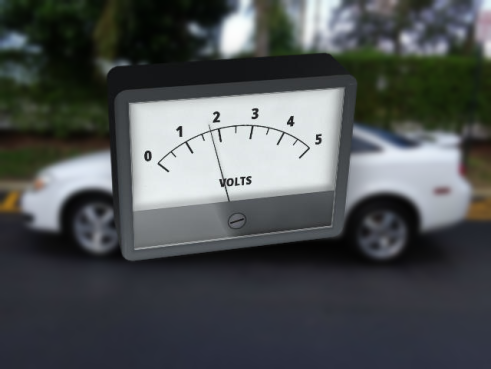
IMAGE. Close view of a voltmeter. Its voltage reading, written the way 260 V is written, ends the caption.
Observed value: 1.75 V
